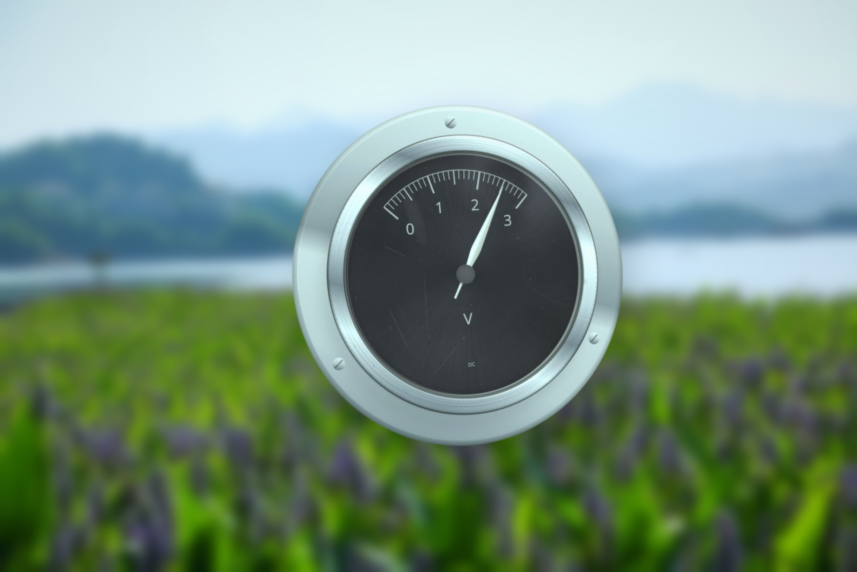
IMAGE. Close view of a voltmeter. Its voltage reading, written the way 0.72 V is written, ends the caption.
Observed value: 2.5 V
